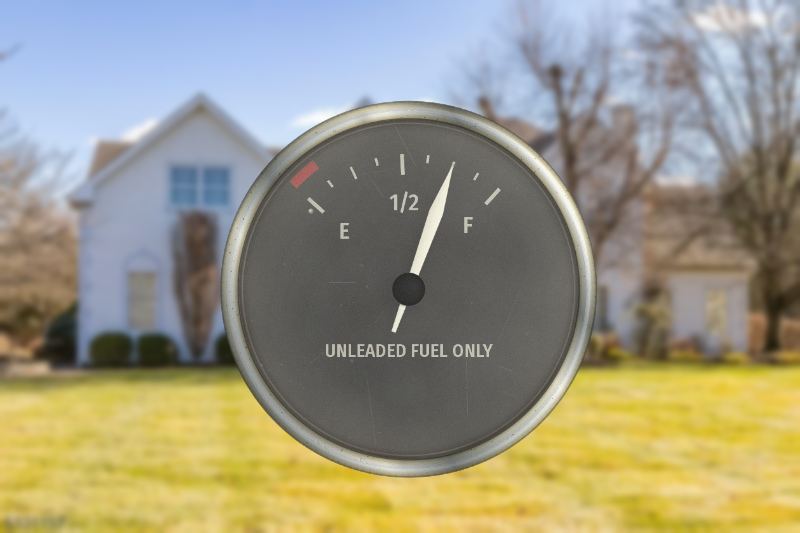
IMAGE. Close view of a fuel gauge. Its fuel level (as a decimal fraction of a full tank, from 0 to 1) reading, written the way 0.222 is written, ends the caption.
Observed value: 0.75
